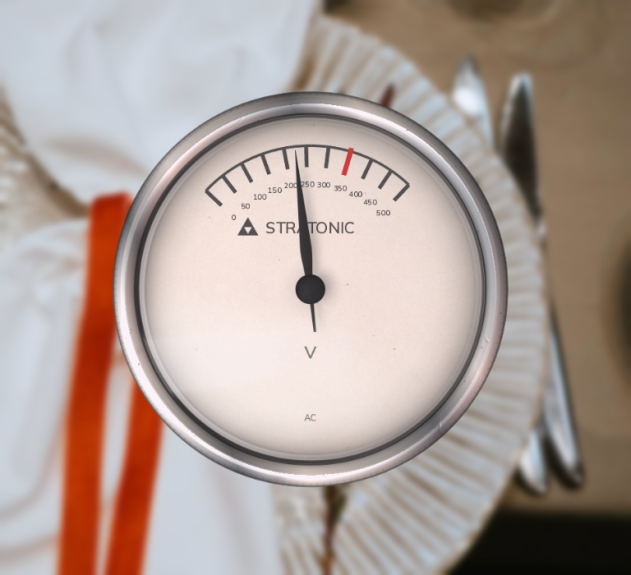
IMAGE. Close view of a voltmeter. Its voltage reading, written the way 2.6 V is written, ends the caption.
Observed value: 225 V
